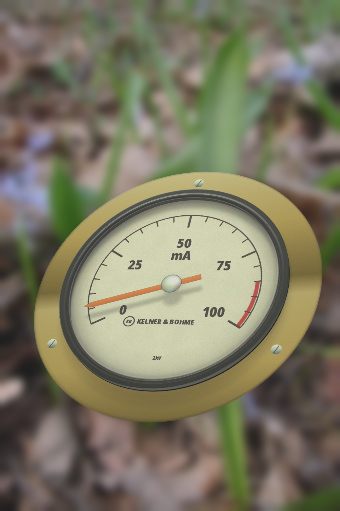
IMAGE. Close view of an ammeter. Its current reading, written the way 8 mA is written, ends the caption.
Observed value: 5 mA
